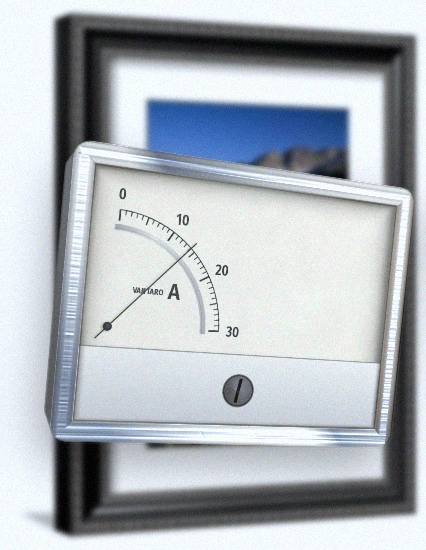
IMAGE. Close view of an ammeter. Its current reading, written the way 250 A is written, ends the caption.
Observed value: 14 A
